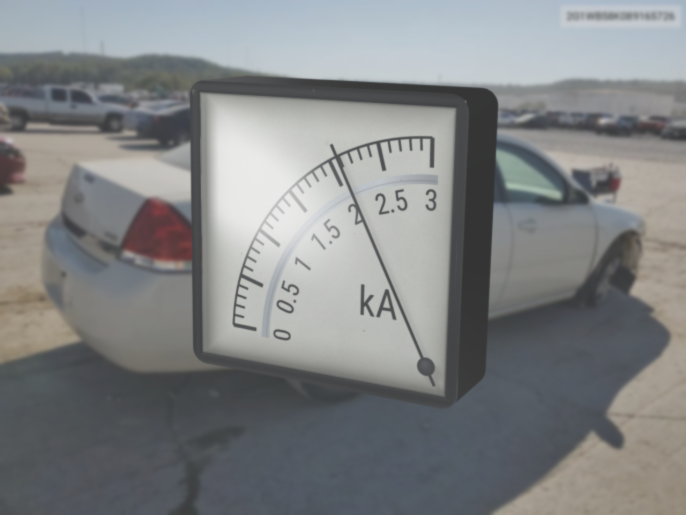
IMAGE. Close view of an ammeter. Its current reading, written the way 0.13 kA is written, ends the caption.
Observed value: 2.1 kA
